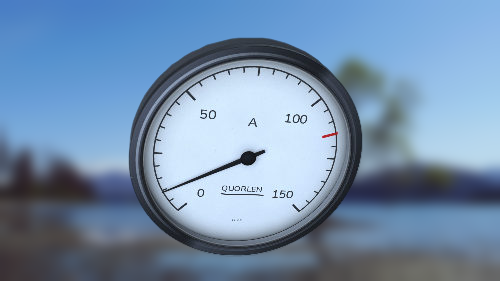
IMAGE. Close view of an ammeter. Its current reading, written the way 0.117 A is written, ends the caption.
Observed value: 10 A
